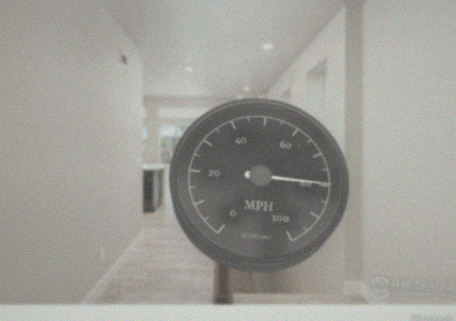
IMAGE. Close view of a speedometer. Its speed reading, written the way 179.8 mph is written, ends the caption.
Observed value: 80 mph
